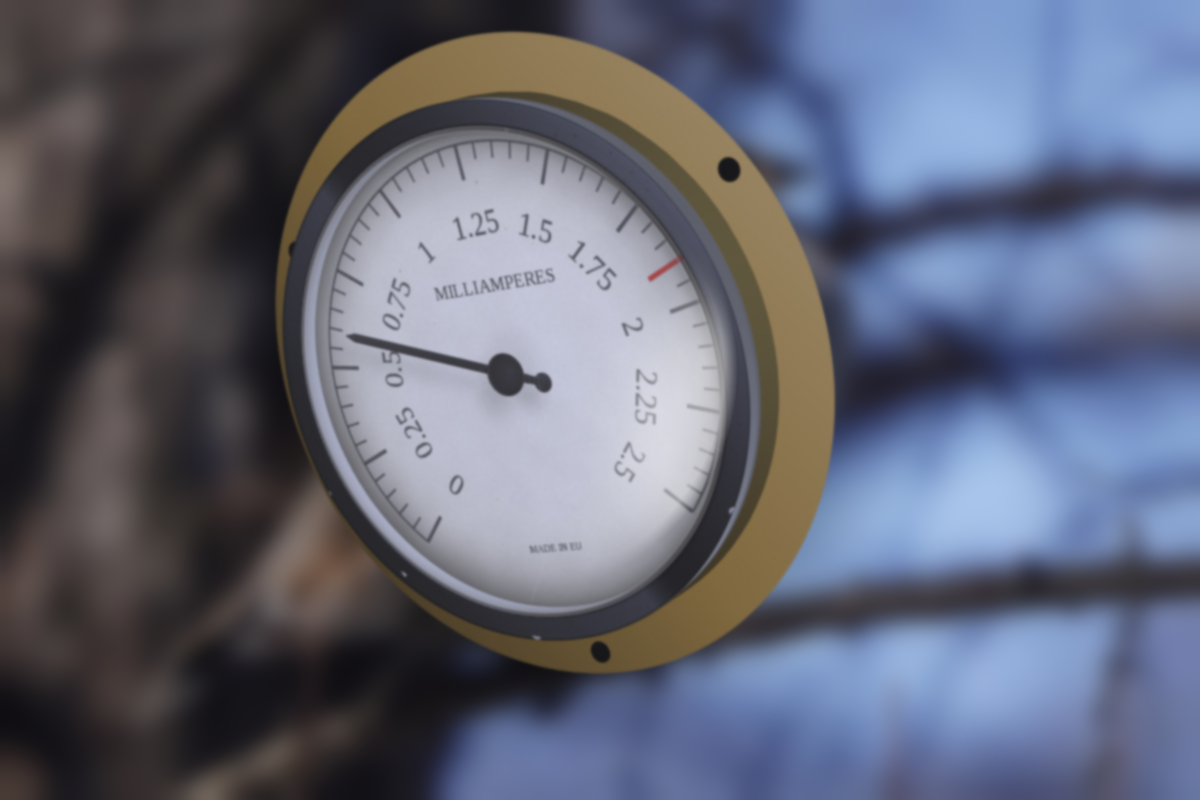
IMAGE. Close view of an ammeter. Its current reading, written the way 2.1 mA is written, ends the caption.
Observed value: 0.6 mA
